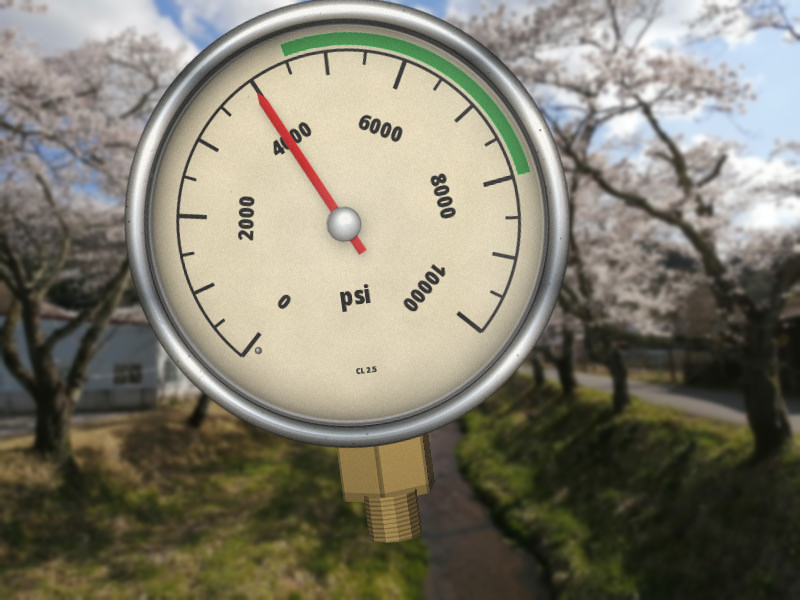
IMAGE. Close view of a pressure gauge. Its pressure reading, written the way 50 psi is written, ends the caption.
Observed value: 4000 psi
